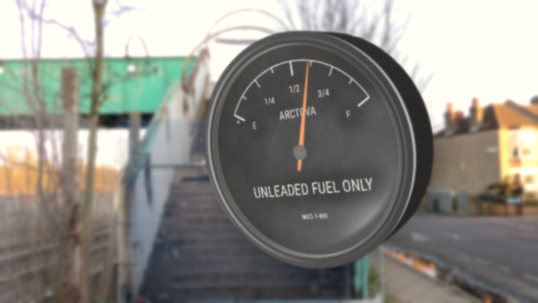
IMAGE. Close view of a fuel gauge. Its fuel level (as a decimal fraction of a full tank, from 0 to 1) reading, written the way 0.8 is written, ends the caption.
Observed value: 0.625
